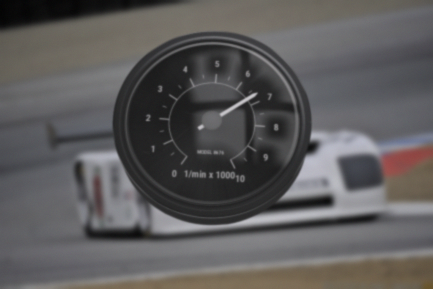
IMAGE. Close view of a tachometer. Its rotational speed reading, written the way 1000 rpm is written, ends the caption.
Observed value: 6750 rpm
